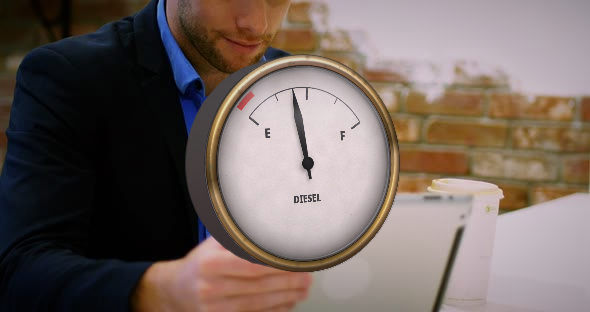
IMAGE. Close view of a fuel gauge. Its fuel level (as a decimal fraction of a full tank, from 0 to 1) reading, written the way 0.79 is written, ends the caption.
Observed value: 0.375
